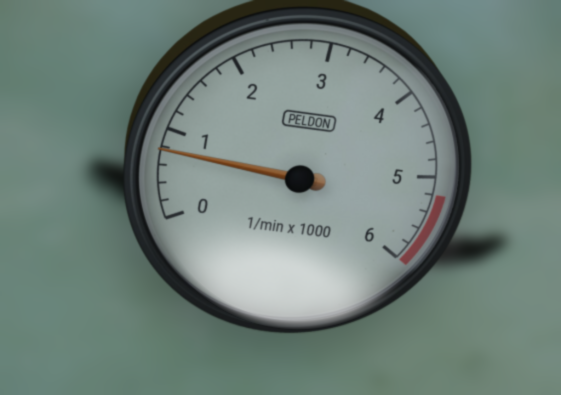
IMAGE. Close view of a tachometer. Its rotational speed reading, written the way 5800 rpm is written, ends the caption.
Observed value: 800 rpm
